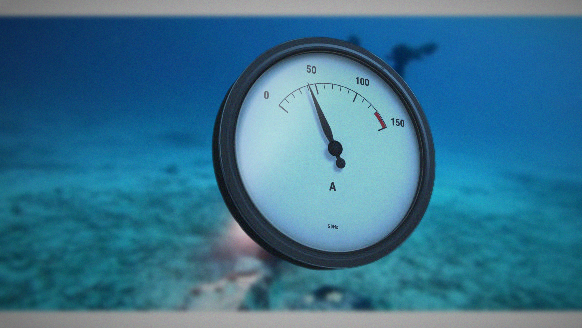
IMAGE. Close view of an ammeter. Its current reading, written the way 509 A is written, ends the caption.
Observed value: 40 A
